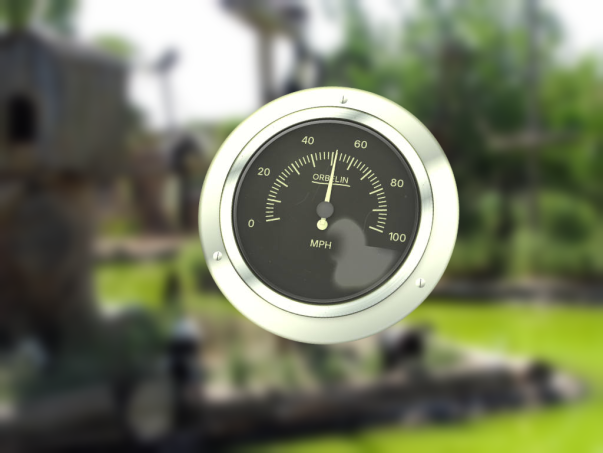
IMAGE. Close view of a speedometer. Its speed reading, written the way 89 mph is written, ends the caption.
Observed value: 52 mph
